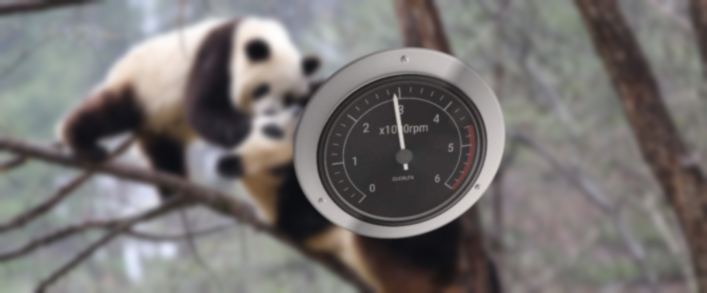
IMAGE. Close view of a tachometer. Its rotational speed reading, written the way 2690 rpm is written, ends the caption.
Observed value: 2900 rpm
